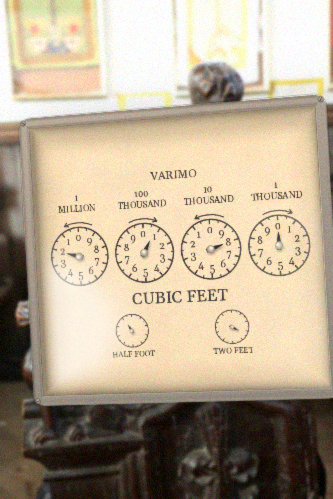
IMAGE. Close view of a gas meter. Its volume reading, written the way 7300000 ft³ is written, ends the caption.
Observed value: 208000 ft³
